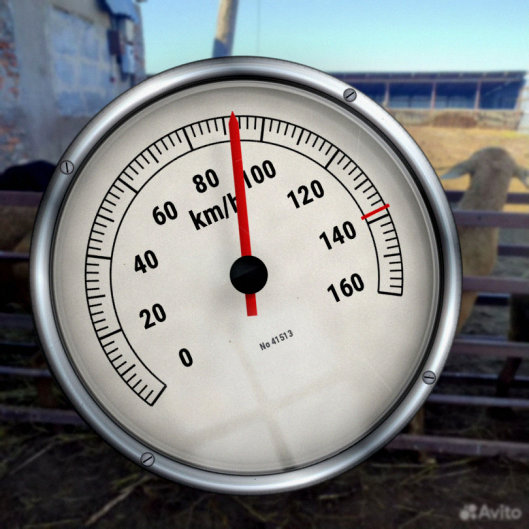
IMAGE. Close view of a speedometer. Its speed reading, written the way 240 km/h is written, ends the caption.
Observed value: 92 km/h
